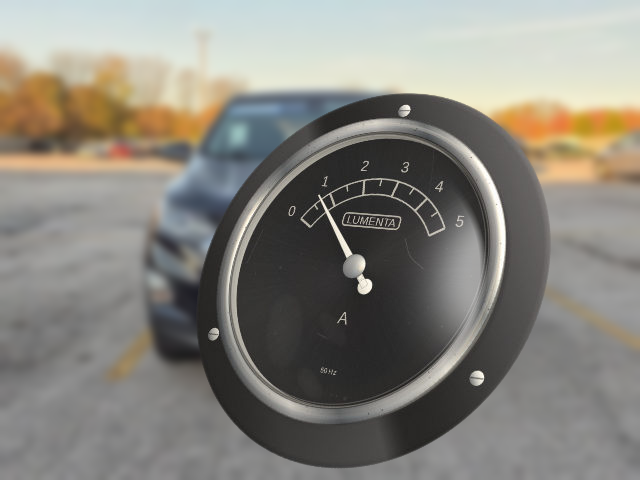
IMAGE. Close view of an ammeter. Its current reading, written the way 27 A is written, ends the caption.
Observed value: 0.75 A
